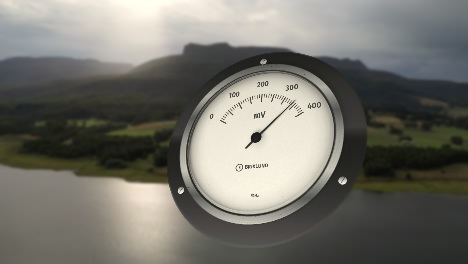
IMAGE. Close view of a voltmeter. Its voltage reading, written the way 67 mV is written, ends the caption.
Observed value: 350 mV
